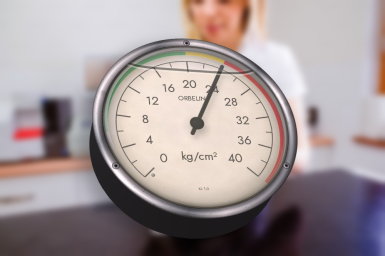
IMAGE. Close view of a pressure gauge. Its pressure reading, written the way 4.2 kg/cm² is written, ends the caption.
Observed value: 24 kg/cm²
